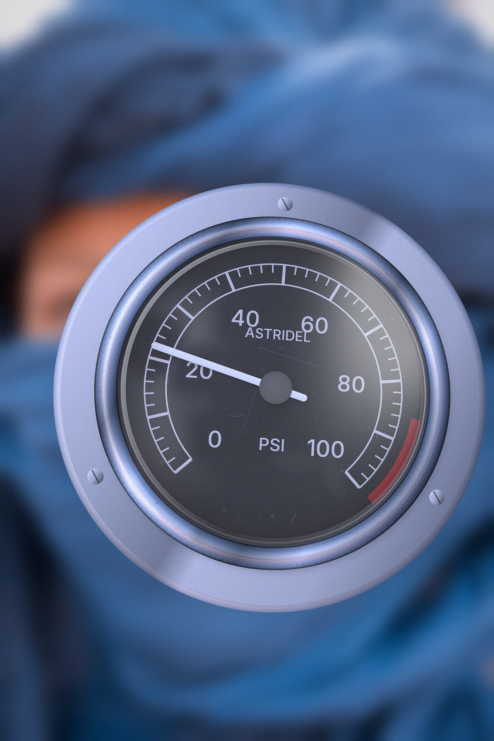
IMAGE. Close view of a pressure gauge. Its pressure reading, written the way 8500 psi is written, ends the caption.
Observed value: 22 psi
